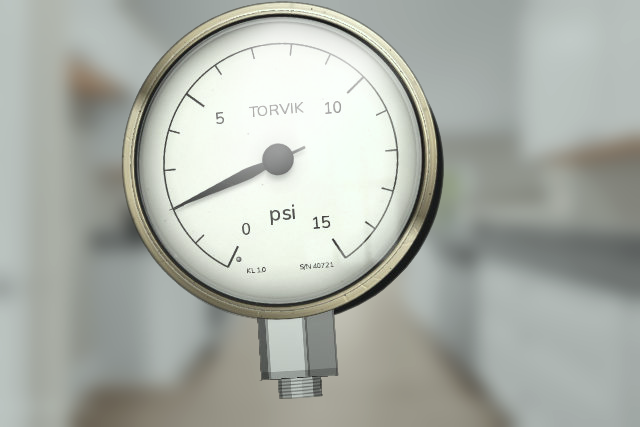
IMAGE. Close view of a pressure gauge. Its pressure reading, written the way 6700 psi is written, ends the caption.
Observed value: 2 psi
